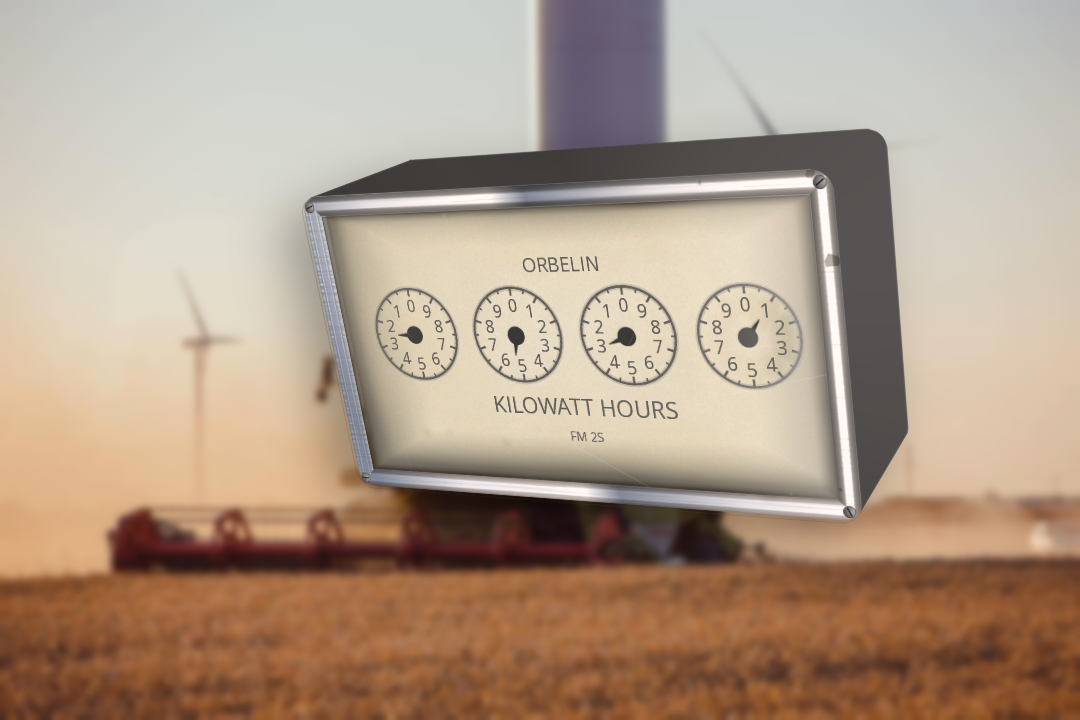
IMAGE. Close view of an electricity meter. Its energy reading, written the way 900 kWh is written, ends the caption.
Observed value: 2531 kWh
